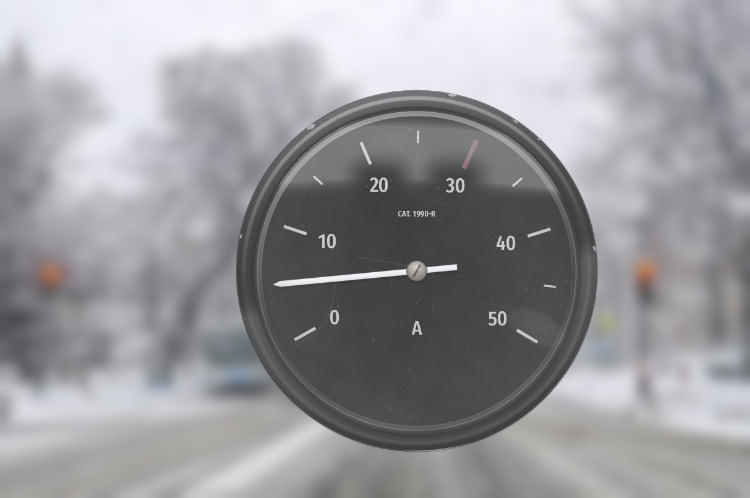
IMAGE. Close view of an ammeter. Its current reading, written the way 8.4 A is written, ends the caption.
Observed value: 5 A
